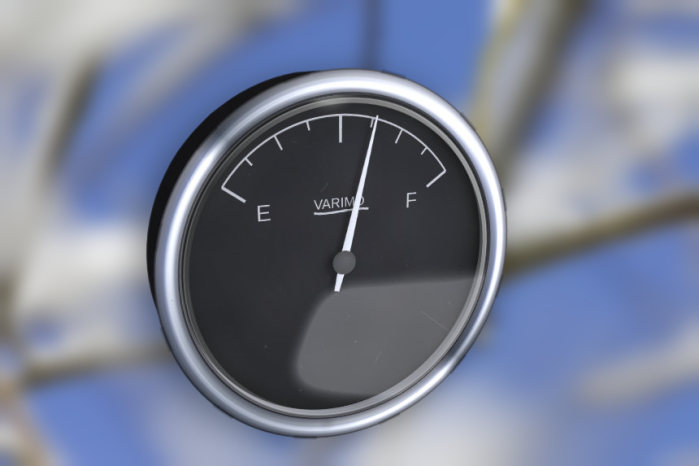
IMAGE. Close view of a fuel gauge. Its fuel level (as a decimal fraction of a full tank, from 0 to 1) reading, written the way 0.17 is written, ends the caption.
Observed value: 0.625
